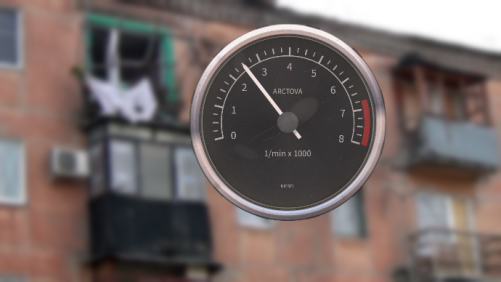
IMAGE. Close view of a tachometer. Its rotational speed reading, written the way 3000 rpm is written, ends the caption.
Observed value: 2500 rpm
